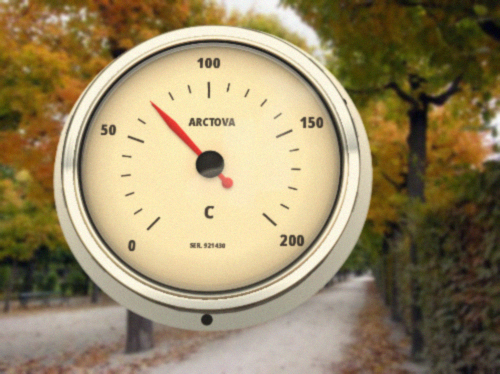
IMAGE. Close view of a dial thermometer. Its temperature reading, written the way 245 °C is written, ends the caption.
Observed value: 70 °C
